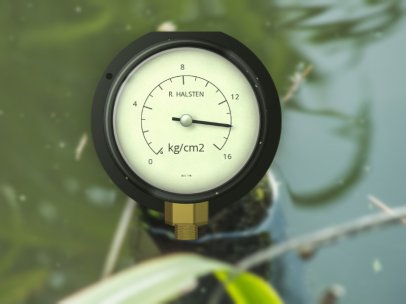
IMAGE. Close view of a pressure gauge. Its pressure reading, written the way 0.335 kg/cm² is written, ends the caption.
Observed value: 14 kg/cm²
